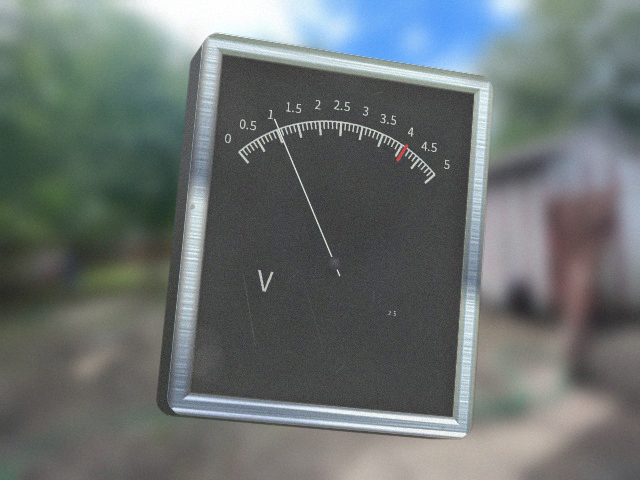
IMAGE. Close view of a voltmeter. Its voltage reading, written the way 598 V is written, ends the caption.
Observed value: 1 V
